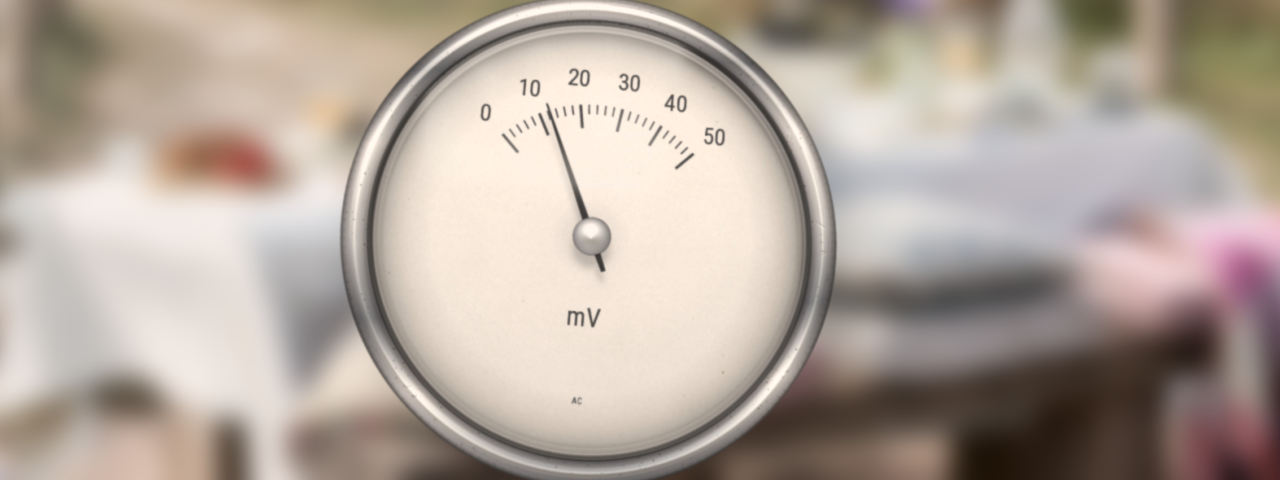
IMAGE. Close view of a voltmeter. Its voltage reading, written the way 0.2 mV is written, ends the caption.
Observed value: 12 mV
